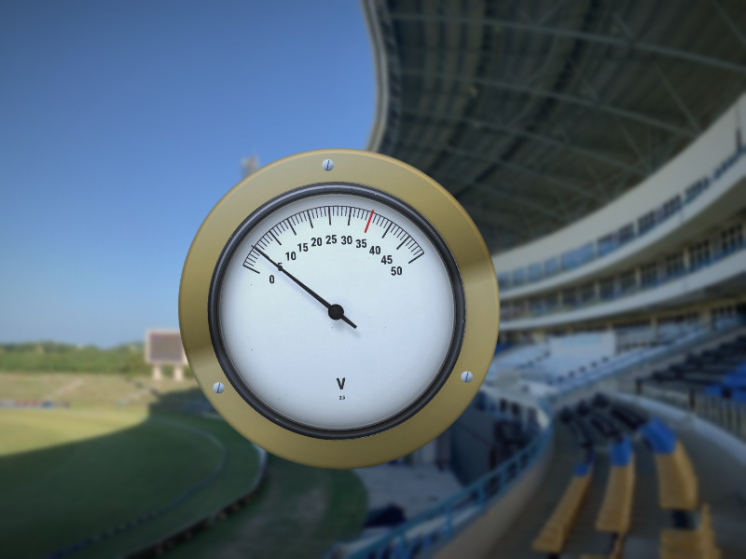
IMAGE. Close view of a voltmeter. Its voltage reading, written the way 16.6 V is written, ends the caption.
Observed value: 5 V
